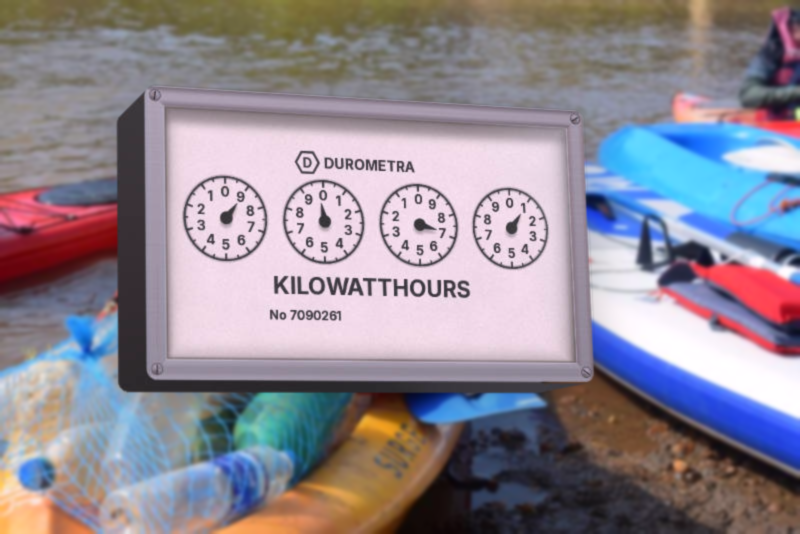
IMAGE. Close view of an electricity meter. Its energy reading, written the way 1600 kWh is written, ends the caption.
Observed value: 8971 kWh
